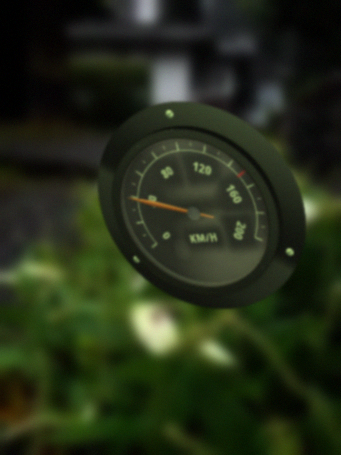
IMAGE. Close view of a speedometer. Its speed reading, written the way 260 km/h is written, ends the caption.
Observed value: 40 km/h
